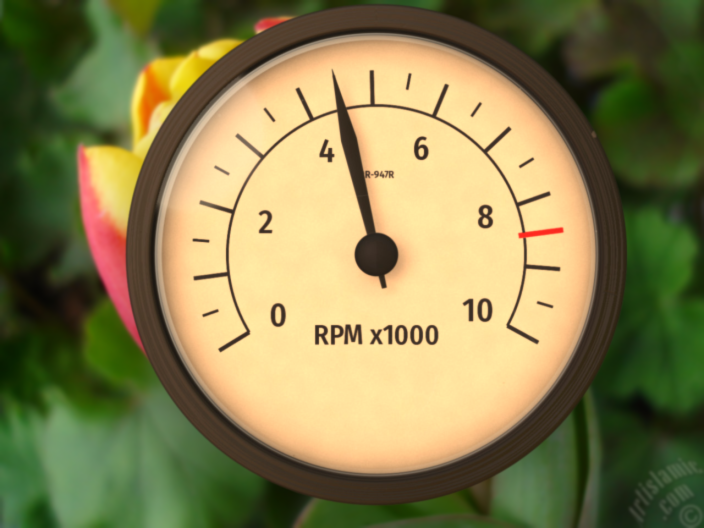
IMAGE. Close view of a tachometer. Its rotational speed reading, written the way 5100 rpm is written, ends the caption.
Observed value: 4500 rpm
